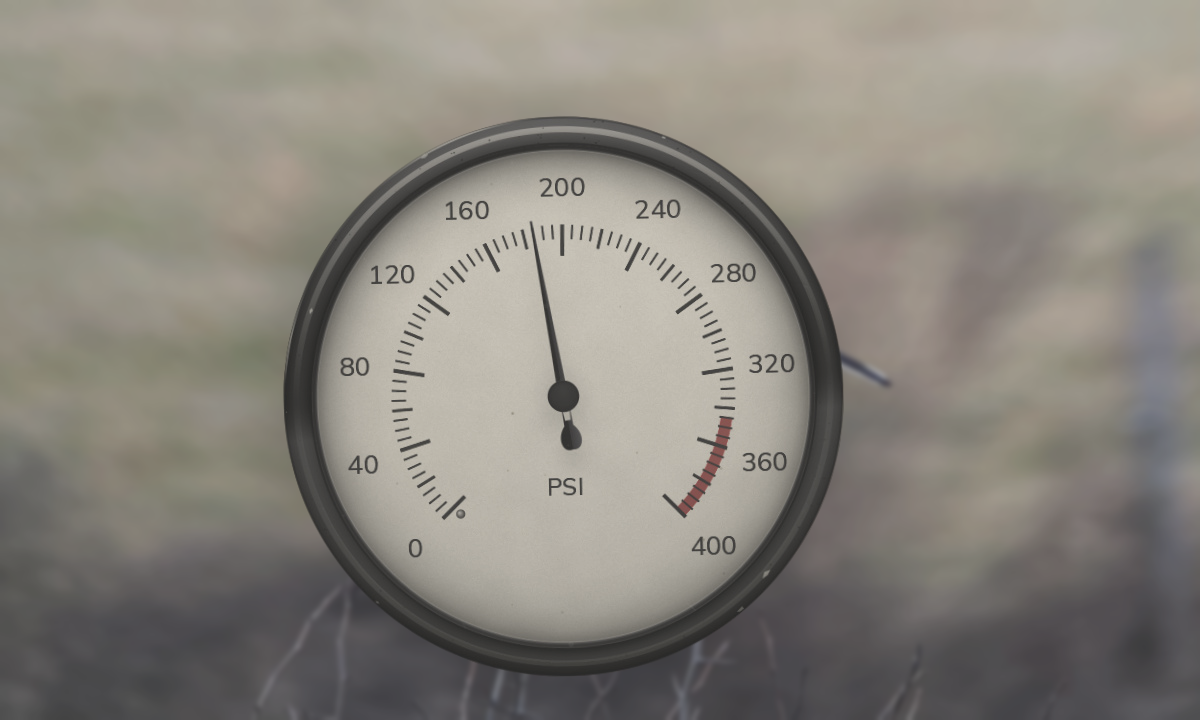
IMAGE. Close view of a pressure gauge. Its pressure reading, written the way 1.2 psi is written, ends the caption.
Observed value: 185 psi
